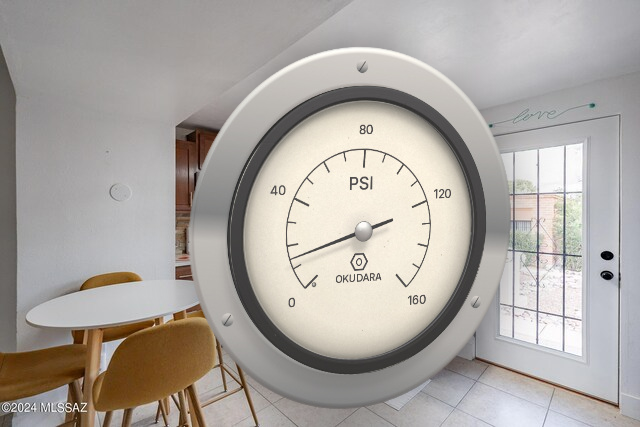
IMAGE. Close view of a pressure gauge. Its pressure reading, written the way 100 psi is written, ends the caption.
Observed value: 15 psi
